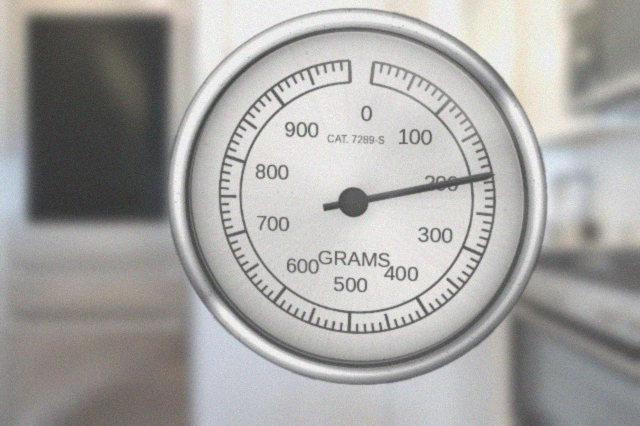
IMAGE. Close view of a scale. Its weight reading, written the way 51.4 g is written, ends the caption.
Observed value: 200 g
